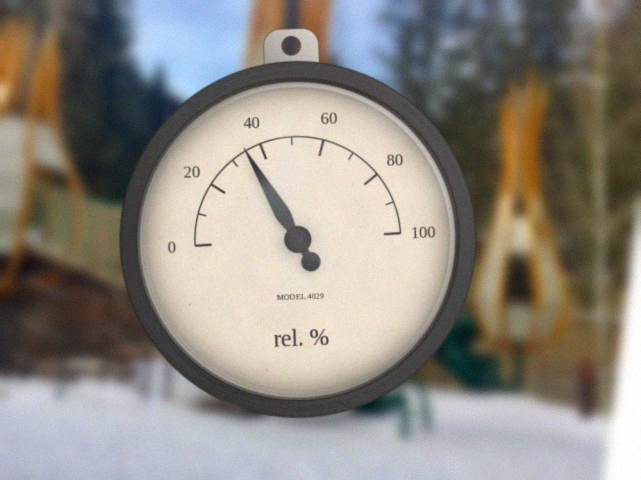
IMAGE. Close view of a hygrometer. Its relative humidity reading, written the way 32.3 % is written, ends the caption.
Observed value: 35 %
